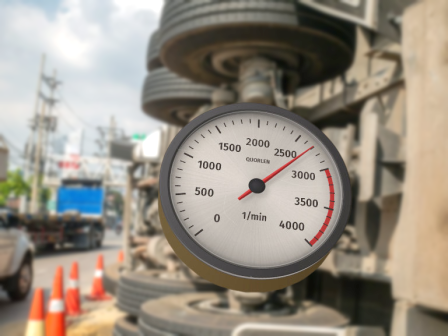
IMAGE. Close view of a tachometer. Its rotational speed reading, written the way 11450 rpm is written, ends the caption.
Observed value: 2700 rpm
